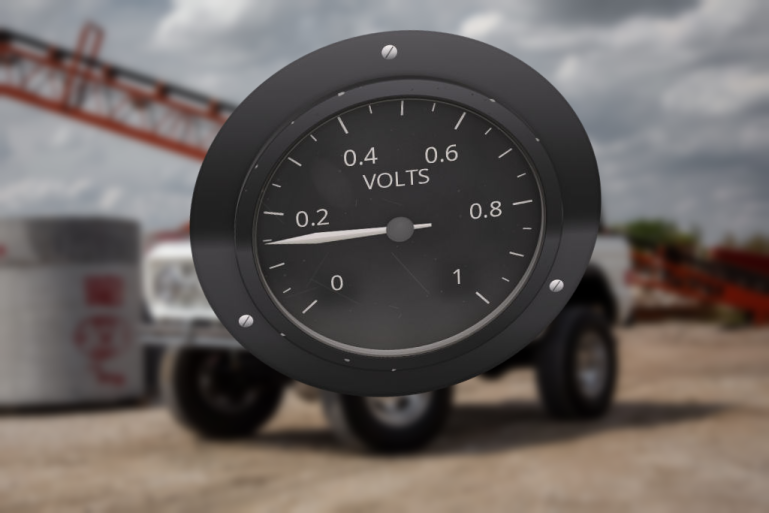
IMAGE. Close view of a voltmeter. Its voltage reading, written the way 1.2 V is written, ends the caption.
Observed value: 0.15 V
